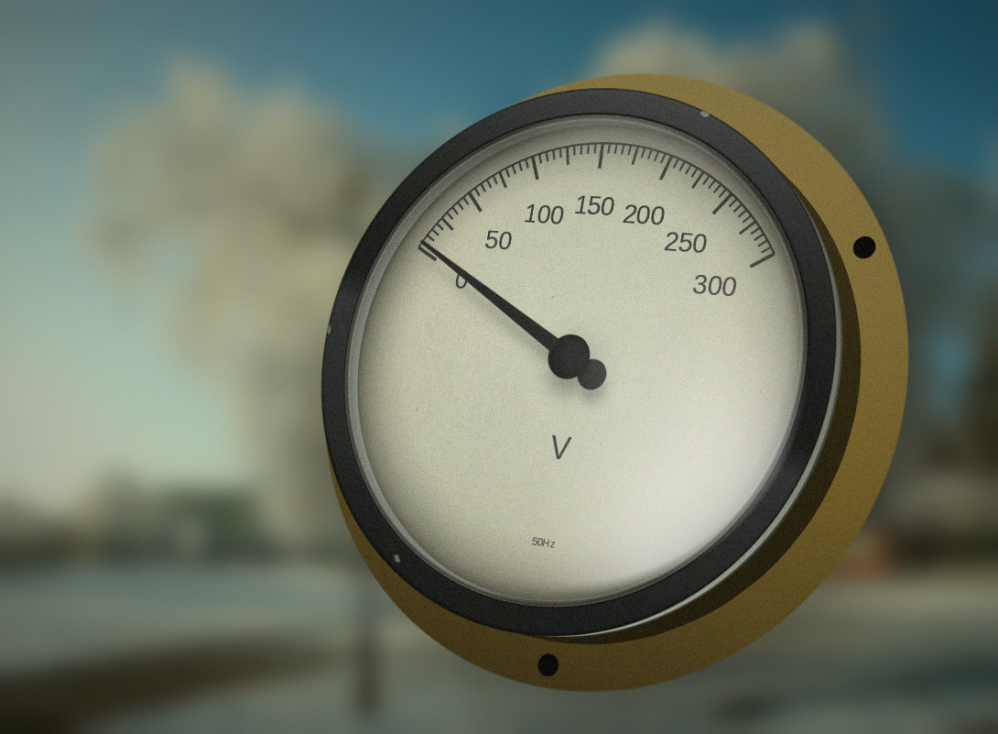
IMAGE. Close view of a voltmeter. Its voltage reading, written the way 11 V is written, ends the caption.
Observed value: 5 V
